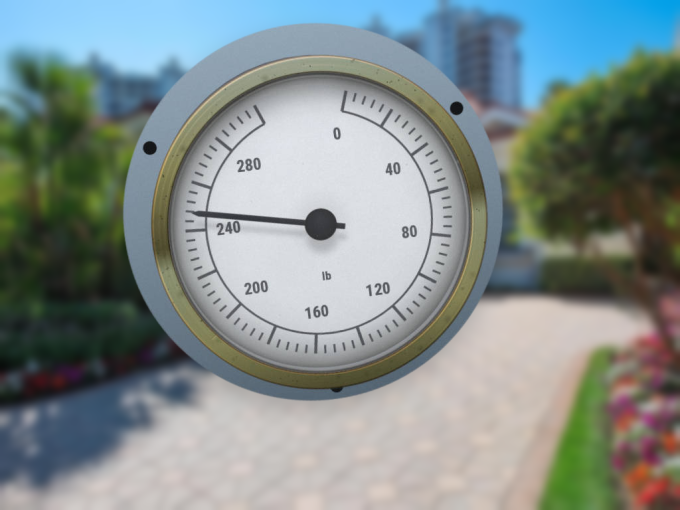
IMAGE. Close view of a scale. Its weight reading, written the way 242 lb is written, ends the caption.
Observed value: 248 lb
